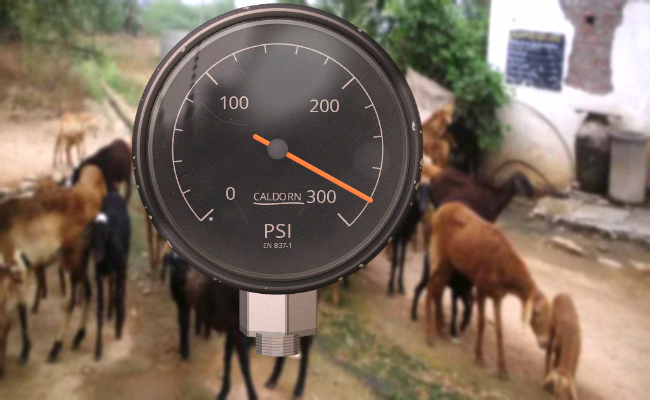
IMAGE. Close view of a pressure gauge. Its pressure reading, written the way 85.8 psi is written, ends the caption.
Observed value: 280 psi
